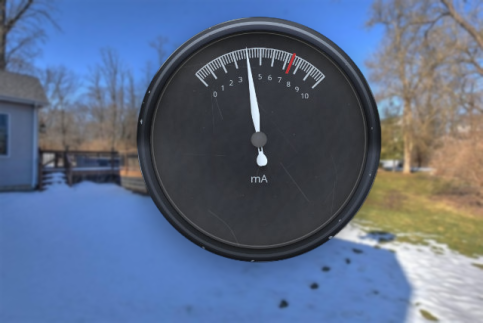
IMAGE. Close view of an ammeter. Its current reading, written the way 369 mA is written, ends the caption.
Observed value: 4 mA
